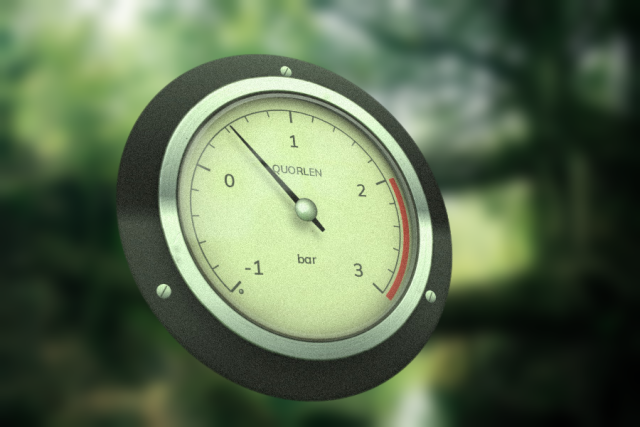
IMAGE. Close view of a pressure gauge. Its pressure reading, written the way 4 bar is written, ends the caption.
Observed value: 0.4 bar
